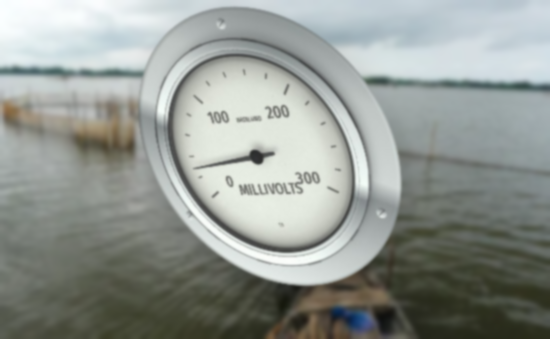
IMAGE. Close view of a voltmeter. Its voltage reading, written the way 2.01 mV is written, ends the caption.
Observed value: 30 mV
